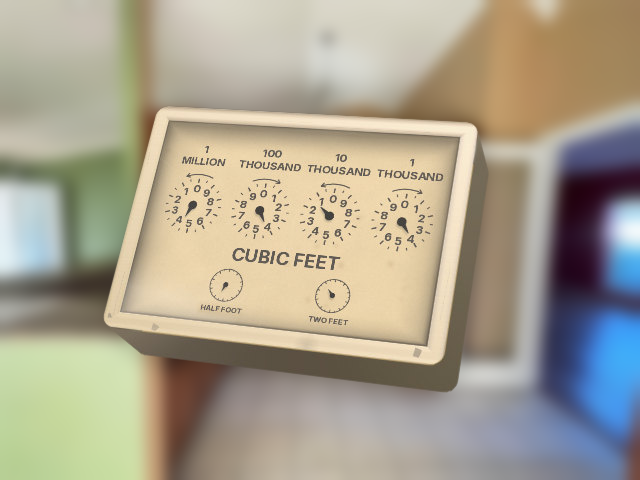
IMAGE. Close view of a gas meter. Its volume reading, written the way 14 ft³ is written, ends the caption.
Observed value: 441400 ft³
